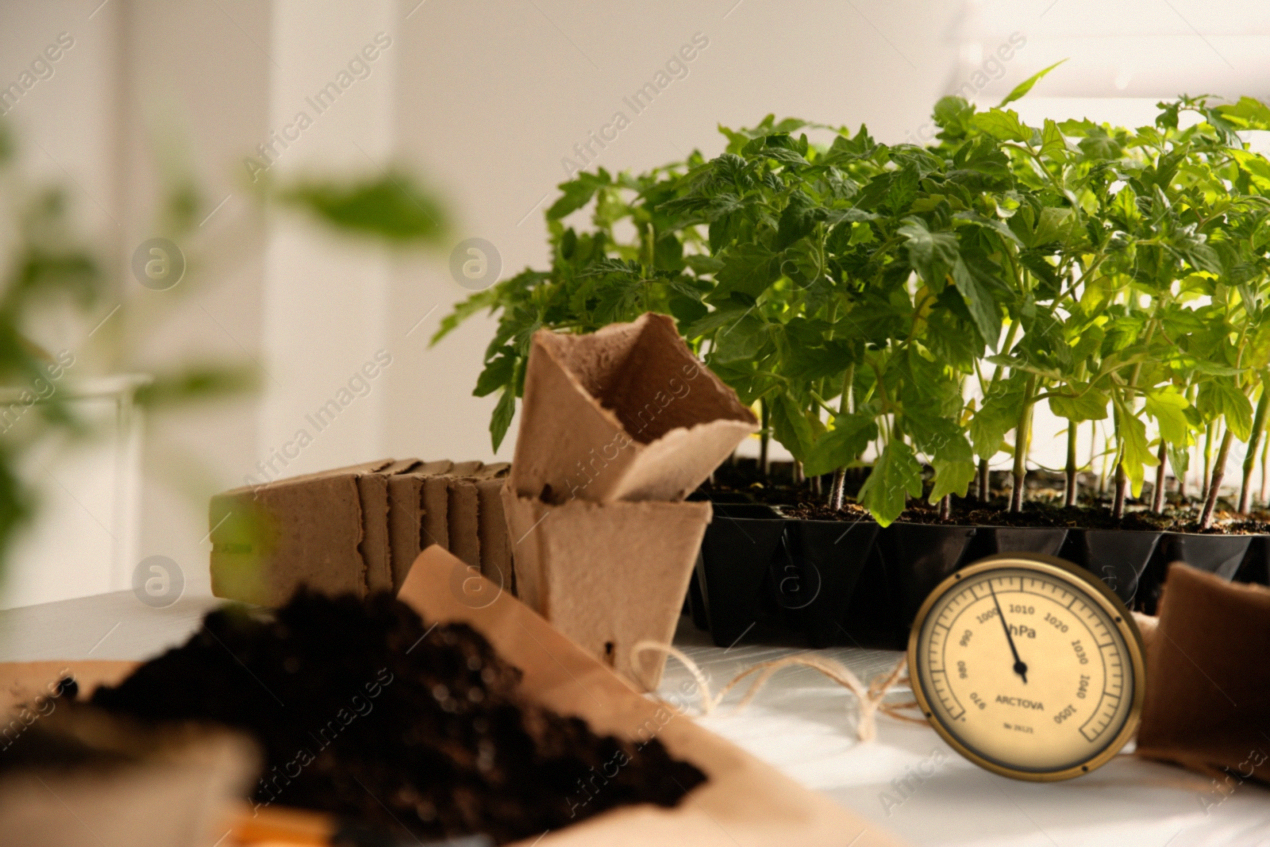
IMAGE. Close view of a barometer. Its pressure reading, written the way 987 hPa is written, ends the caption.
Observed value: 1004 hPa
